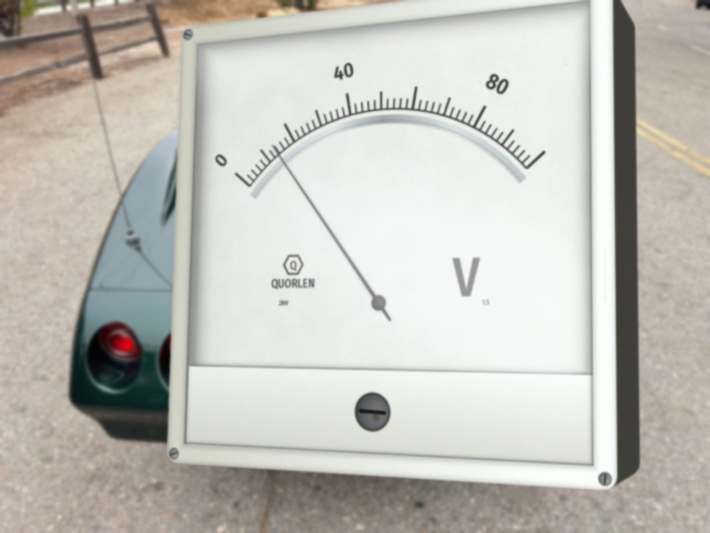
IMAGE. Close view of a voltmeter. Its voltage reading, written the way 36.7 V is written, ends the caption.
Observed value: 14 V
